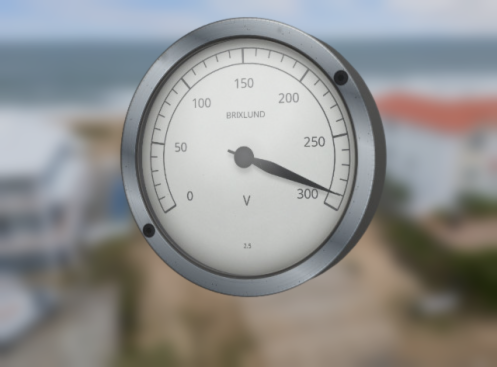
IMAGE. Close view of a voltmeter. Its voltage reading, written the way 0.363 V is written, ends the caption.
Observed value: 290 V
